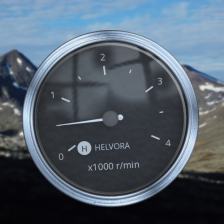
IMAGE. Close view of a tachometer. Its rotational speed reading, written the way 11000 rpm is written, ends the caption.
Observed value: 500 rpm
